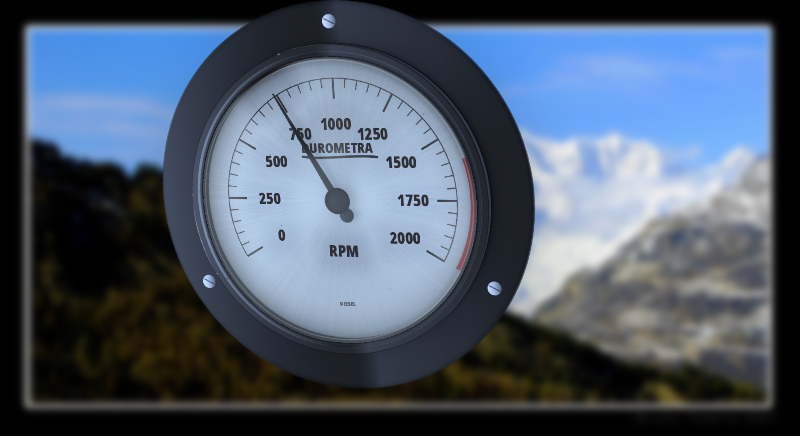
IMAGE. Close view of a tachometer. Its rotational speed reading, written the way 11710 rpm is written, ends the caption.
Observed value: 750 rpm
